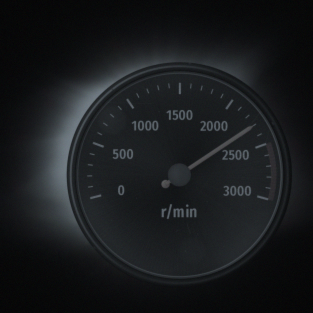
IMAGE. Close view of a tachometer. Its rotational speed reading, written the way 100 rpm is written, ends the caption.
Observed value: 2300 rpm
